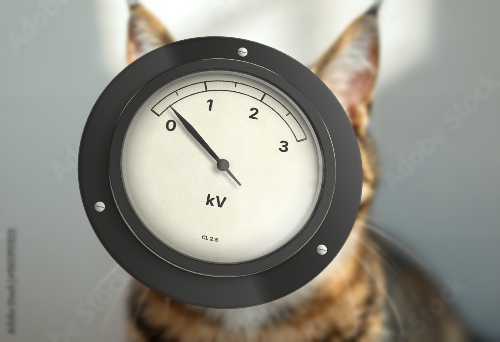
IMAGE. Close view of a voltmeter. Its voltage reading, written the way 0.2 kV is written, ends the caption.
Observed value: 0.25 kV
